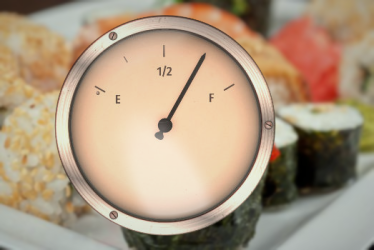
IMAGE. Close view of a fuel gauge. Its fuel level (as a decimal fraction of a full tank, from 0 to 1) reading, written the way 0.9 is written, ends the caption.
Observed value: 0.75
